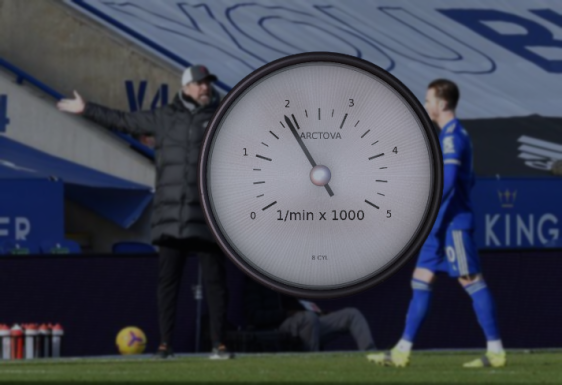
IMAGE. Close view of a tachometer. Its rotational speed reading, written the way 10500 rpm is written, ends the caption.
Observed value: 1875 rpm
